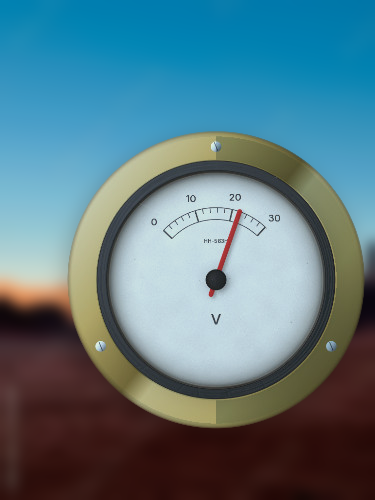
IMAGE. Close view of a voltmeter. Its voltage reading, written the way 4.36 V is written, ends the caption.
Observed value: 22 V
